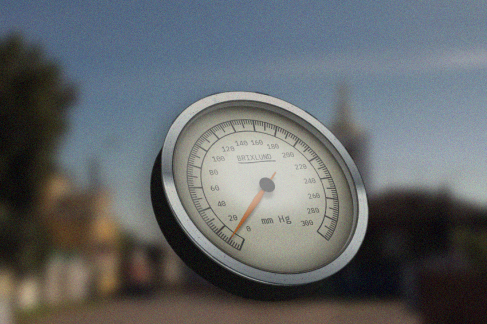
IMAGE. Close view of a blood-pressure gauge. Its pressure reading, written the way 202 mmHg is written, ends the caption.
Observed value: 10 mmHg
